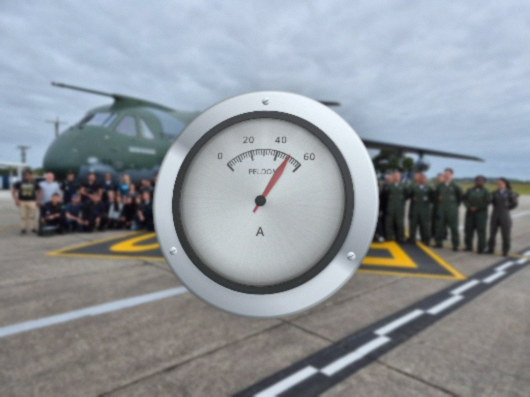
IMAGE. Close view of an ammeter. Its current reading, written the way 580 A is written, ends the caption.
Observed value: 50 A
